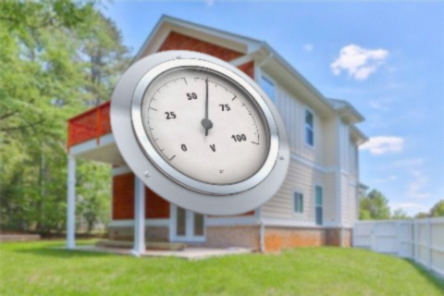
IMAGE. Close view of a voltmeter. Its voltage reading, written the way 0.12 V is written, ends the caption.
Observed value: 60 V
